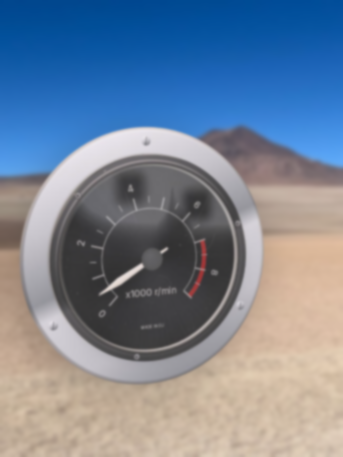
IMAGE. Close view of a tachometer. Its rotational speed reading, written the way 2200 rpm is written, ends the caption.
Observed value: 500 rpm
